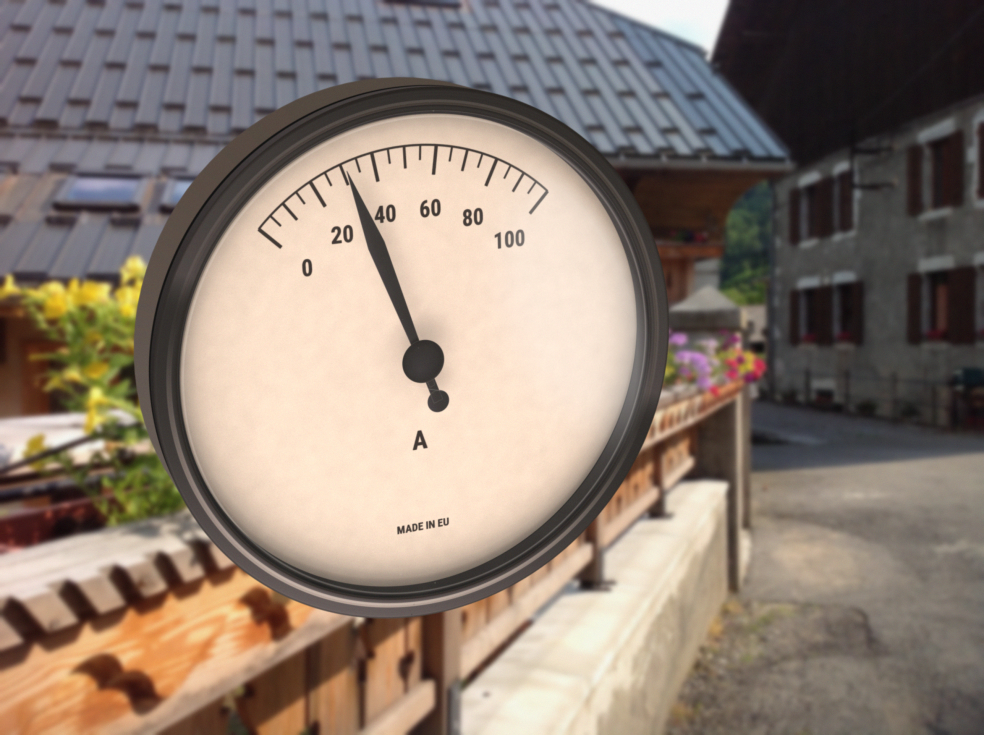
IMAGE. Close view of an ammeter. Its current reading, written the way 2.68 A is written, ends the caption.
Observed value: 30 A
